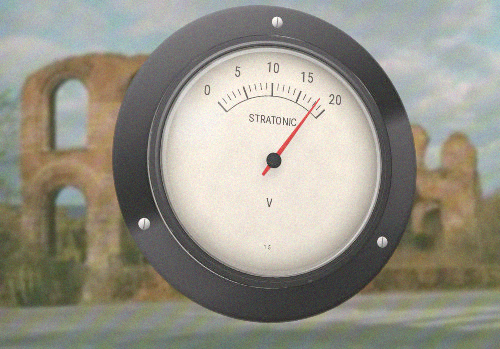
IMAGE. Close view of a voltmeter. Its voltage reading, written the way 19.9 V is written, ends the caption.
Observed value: 18 V
